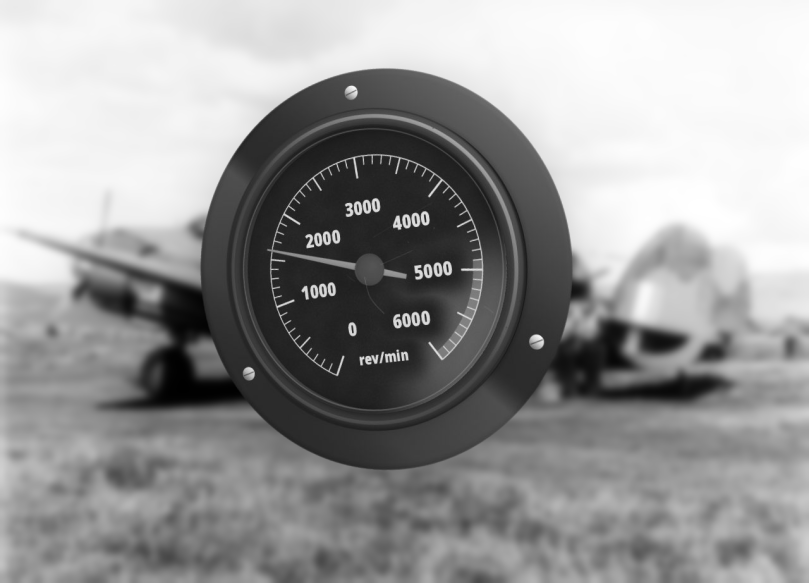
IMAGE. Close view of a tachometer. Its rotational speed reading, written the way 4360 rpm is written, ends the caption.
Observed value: 1600 rpm
